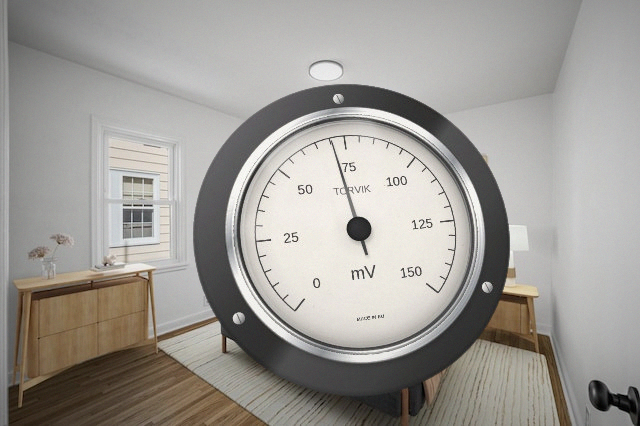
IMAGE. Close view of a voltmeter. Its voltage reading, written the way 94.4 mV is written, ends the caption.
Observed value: 70 mV
